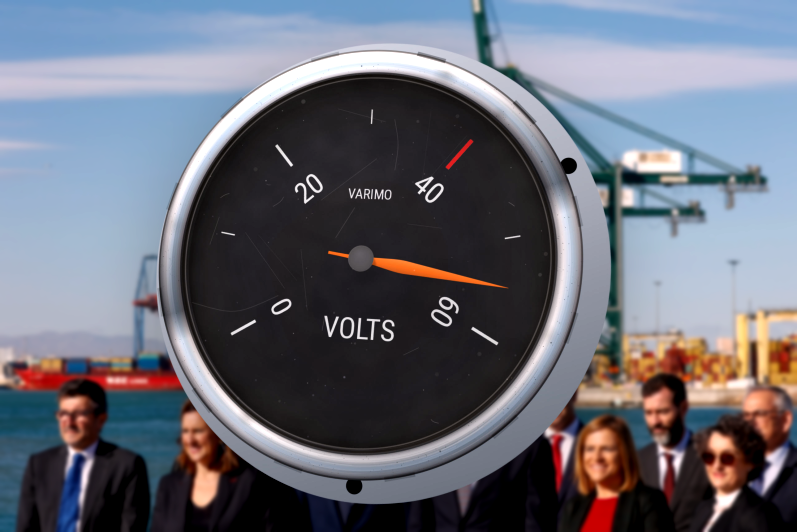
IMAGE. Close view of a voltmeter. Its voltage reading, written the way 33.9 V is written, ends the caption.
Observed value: 55 V
